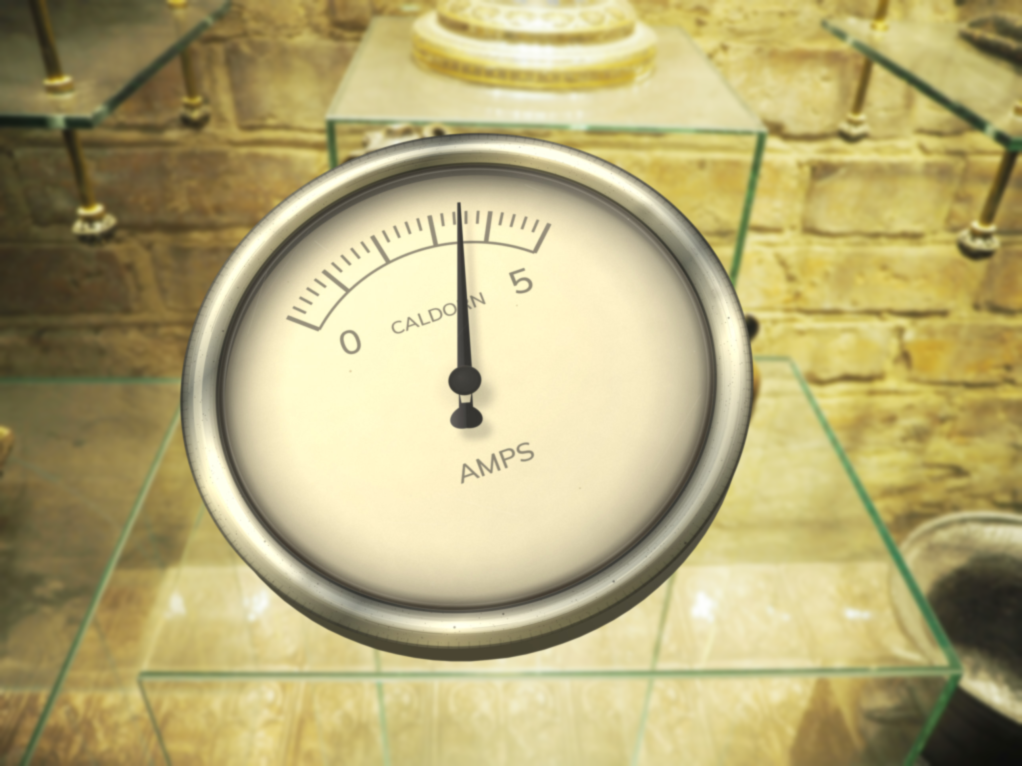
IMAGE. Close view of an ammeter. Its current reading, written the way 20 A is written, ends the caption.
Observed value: 3.5 A
